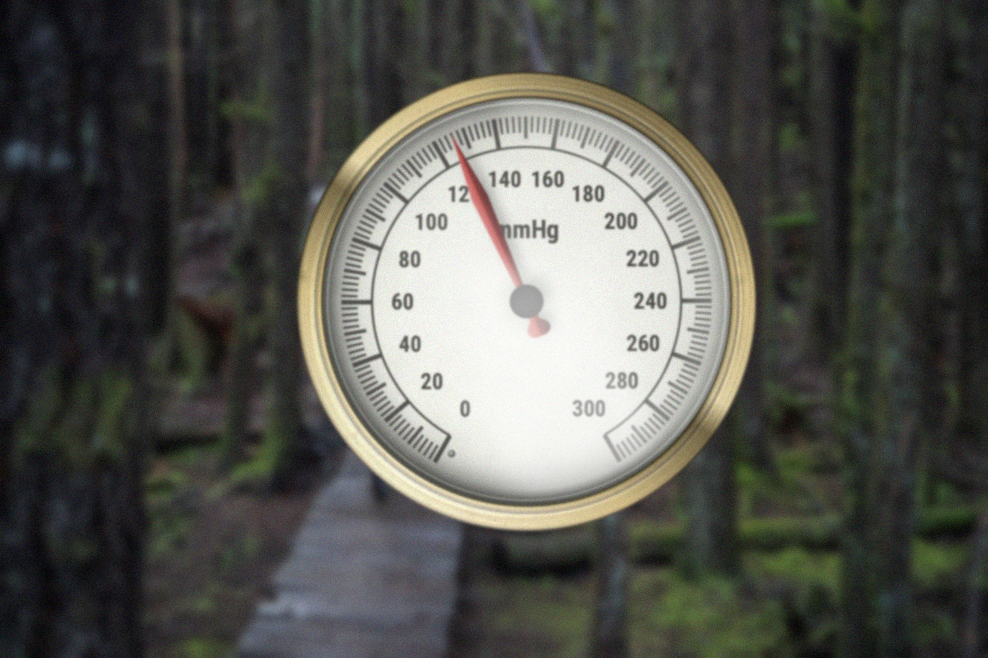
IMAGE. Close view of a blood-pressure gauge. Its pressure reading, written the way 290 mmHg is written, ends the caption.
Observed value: 126 mmHg
